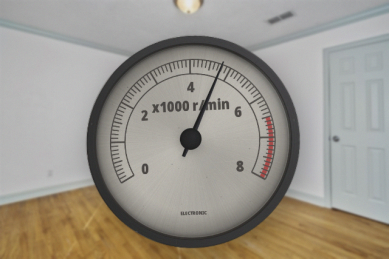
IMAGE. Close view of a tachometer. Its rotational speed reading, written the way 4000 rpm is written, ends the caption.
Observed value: 4800 rpm
